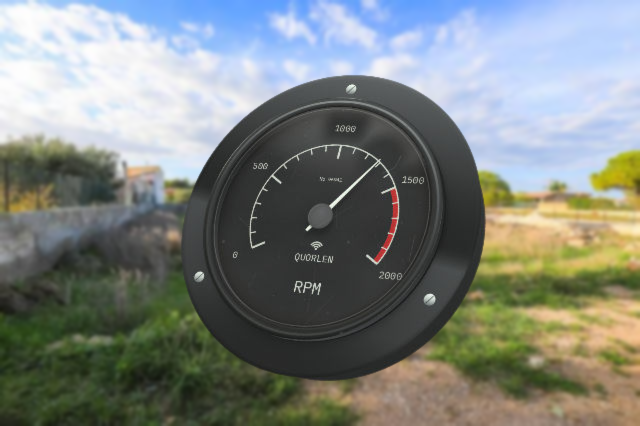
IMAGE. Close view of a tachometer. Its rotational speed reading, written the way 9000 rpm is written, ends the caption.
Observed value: 1300 rpm
